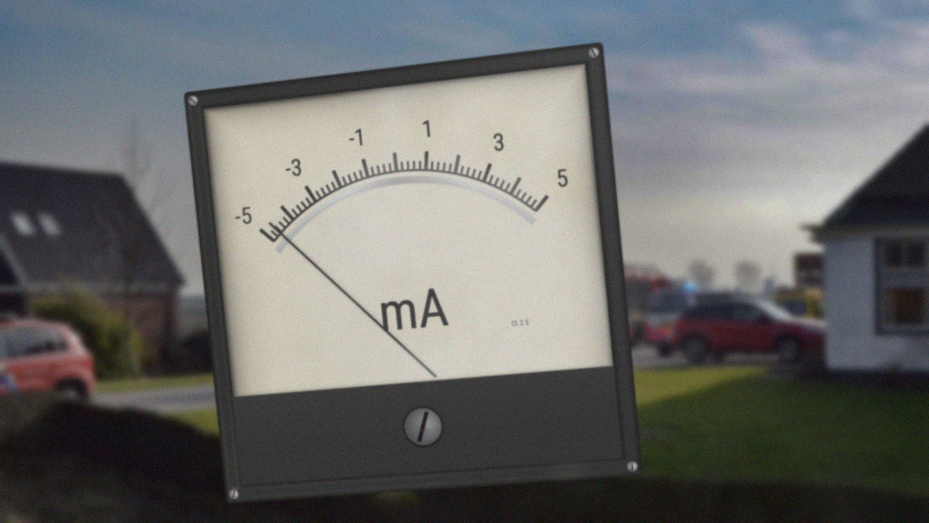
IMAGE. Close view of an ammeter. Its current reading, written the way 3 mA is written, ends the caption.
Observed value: -4.6 mA
